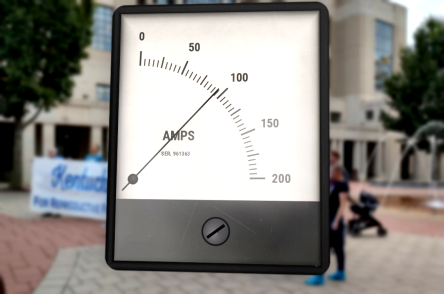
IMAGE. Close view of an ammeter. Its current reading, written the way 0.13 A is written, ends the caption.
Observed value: 95 A
